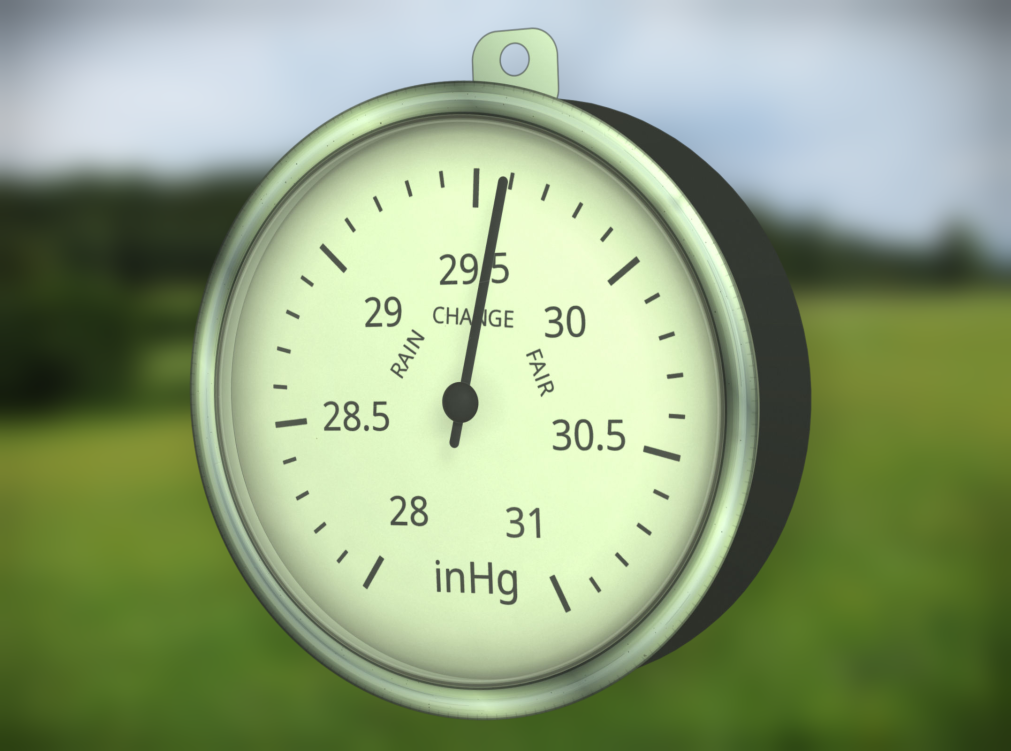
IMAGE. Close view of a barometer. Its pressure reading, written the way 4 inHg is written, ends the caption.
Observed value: 29.6 inHg
